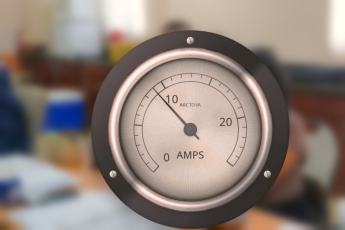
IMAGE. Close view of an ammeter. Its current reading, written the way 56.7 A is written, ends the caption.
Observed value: 9 A
